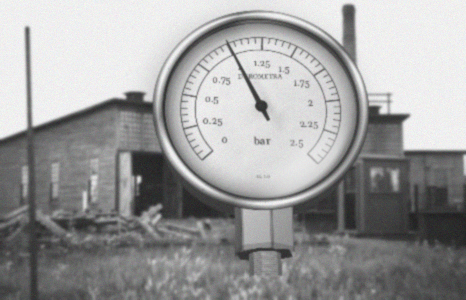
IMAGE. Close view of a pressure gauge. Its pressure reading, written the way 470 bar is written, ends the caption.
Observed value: 1 bar
